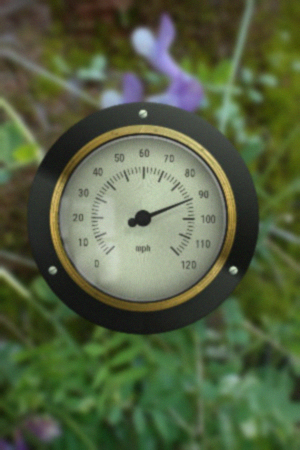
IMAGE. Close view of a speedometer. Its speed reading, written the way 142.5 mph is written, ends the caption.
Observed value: 90 mph
